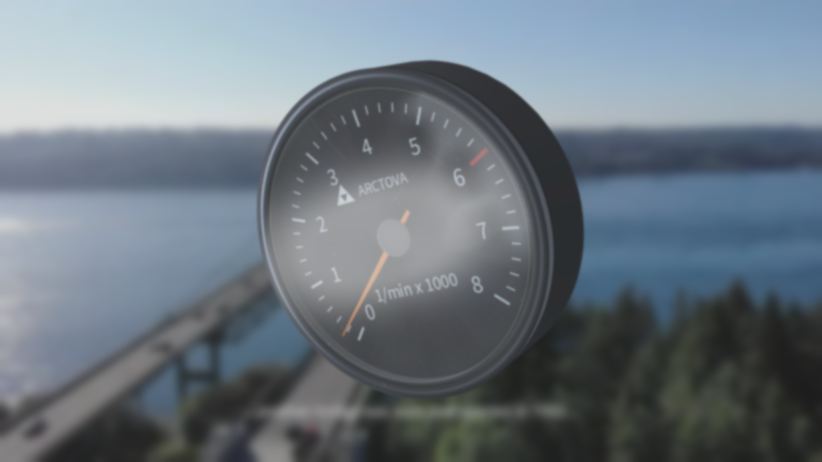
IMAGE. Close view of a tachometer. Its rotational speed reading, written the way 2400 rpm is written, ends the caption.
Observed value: 200 rpm
